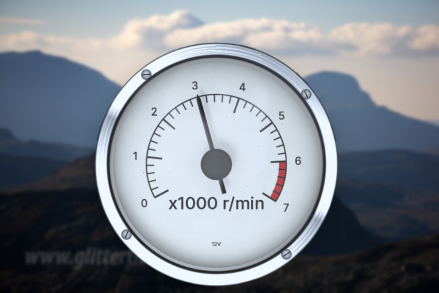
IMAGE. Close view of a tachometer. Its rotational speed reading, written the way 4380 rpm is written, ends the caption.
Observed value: 3000 rpm
